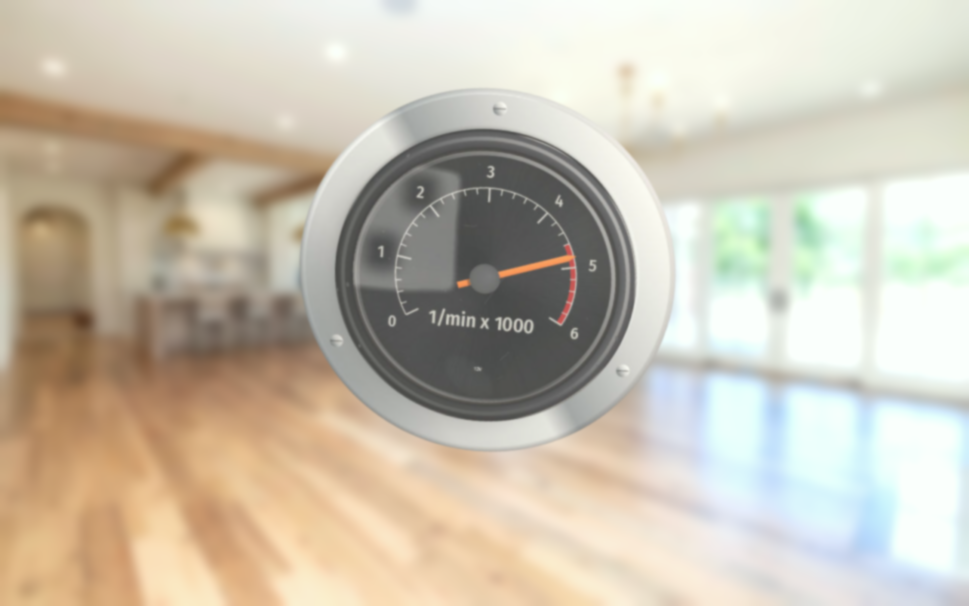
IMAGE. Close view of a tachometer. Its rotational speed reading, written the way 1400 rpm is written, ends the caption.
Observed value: 4800 rpm
